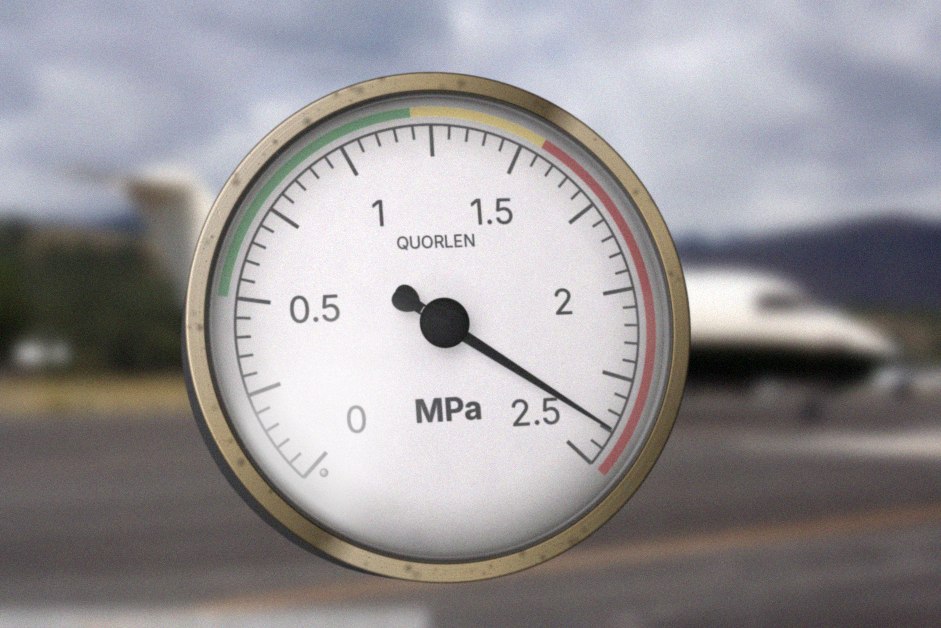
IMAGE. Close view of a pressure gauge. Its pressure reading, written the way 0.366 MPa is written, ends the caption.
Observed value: 2.4 MPa
